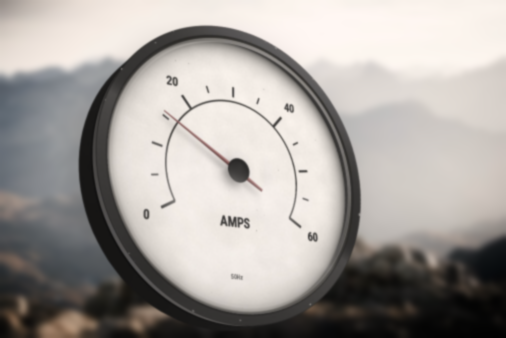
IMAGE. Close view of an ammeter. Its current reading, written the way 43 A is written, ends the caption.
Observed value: 15 A
